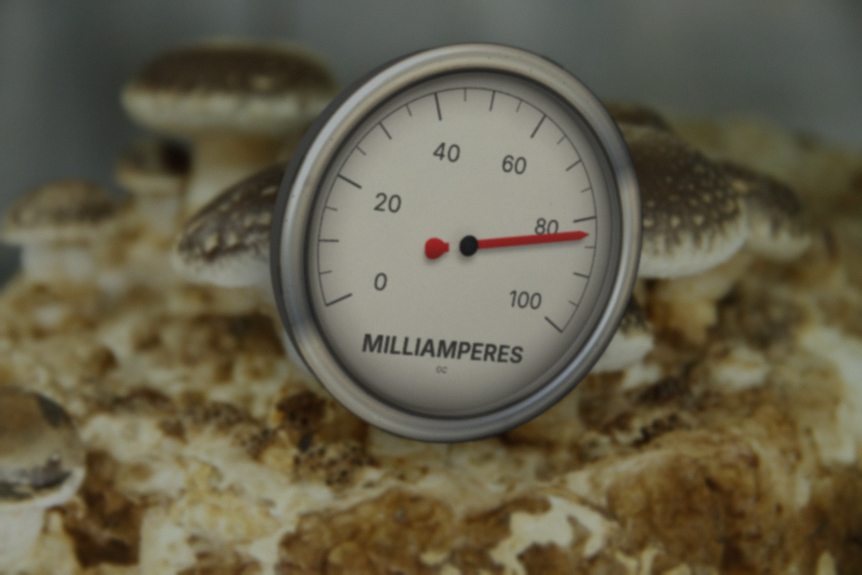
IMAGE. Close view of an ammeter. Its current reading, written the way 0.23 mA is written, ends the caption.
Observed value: 82.5 mA
